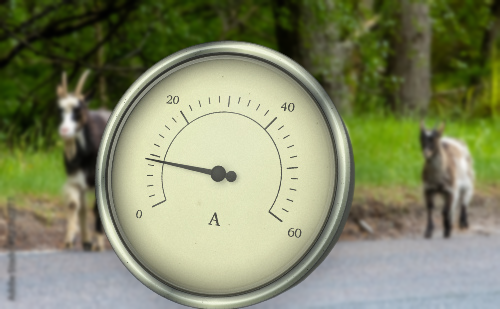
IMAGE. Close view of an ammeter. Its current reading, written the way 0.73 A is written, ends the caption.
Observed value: 9 A
